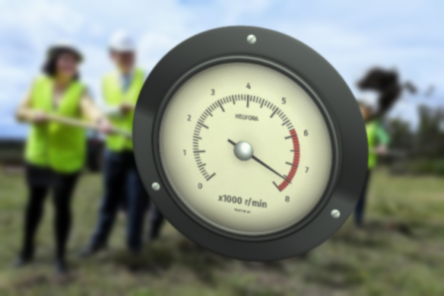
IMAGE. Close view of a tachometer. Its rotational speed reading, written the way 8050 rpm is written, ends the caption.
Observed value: 7500 rpm
